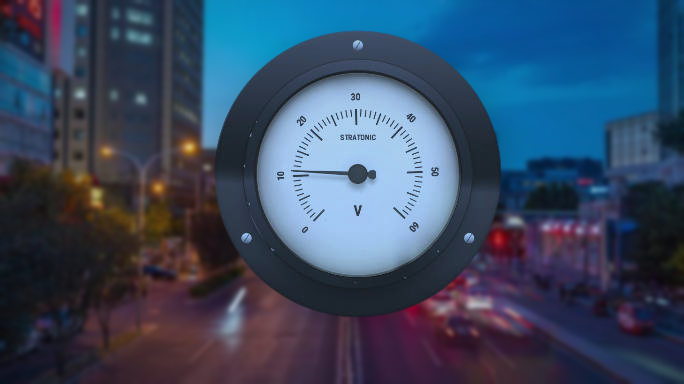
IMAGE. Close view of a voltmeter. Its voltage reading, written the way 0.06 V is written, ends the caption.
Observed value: 11 V
